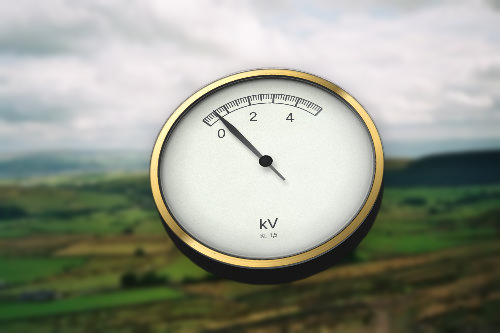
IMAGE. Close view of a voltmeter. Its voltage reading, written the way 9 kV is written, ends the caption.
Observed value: 0.5 kV
